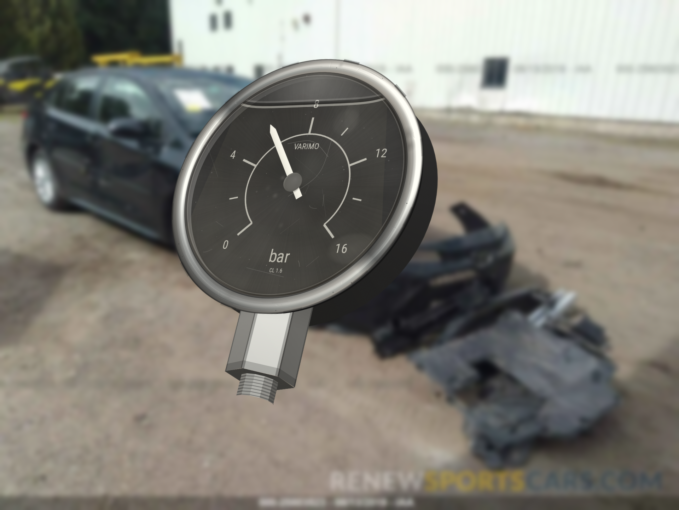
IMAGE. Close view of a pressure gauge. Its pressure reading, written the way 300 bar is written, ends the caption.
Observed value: 6 bar
